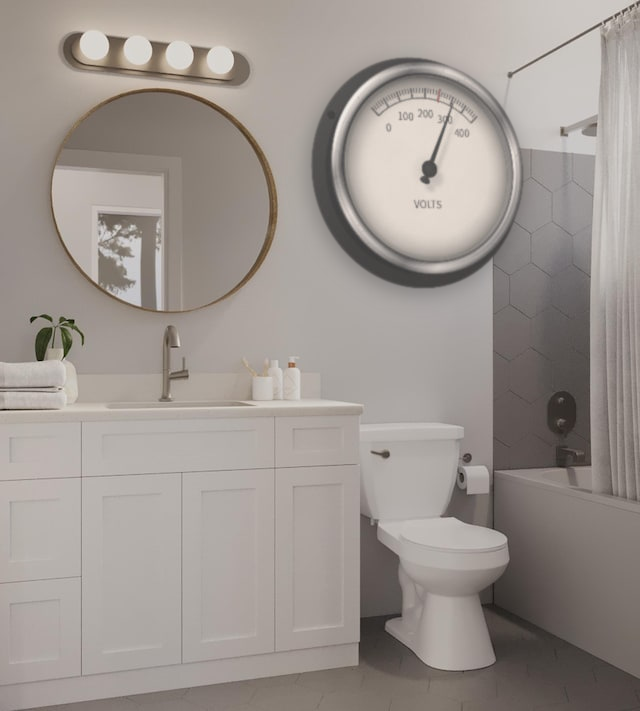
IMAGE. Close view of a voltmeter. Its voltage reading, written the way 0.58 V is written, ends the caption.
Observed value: 300 V
